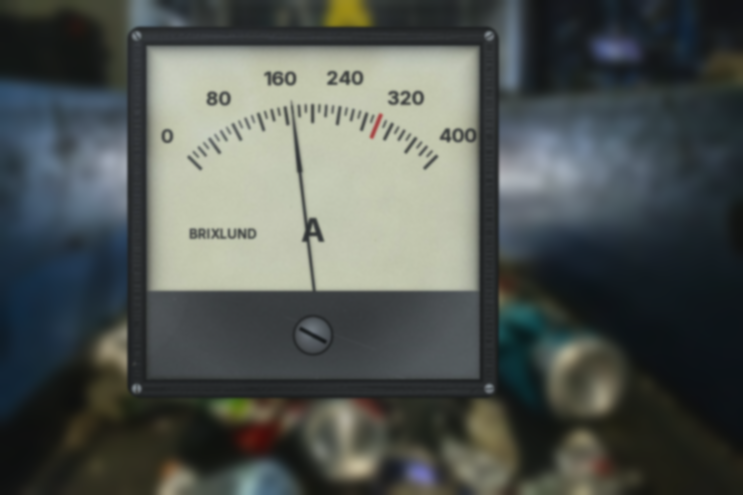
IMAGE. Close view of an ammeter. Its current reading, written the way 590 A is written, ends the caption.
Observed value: 170 A
